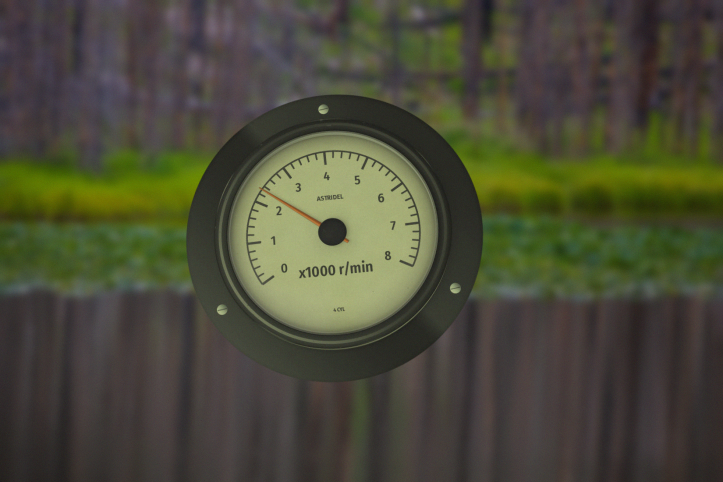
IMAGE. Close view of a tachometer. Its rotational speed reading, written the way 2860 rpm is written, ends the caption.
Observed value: 2300 rpm
